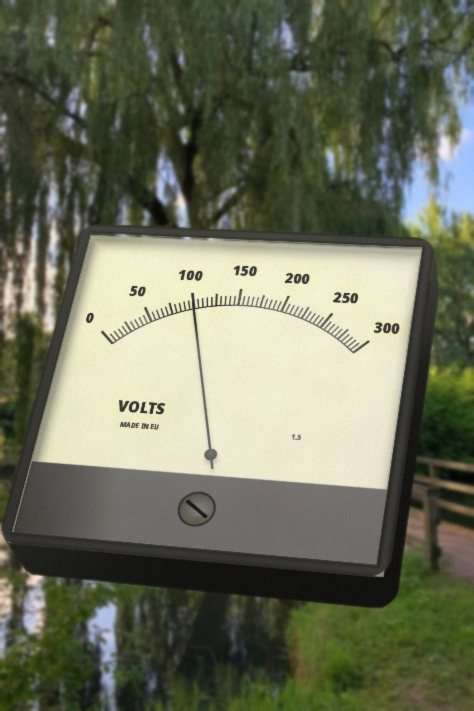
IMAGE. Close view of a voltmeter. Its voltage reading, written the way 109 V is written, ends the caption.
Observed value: 100 V
